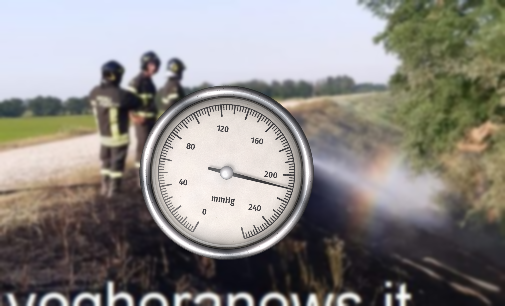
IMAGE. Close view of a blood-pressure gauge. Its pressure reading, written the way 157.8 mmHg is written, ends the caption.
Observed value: 210 mmHg
